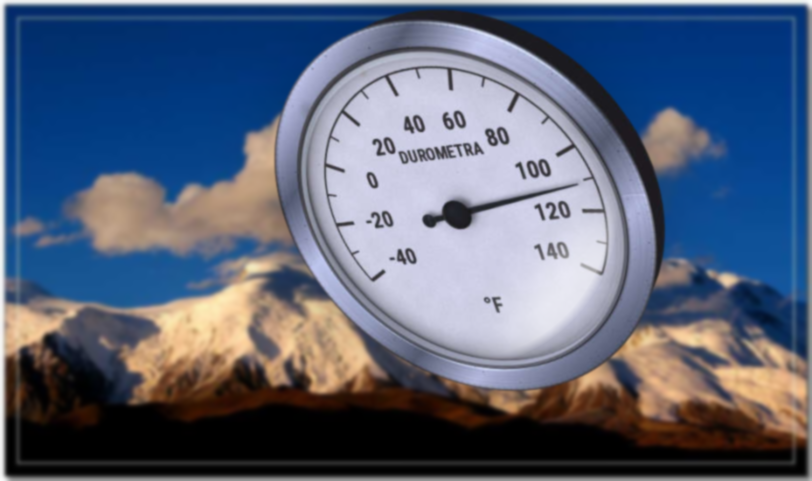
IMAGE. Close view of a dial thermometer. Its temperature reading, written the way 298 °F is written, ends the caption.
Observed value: 110 °F
